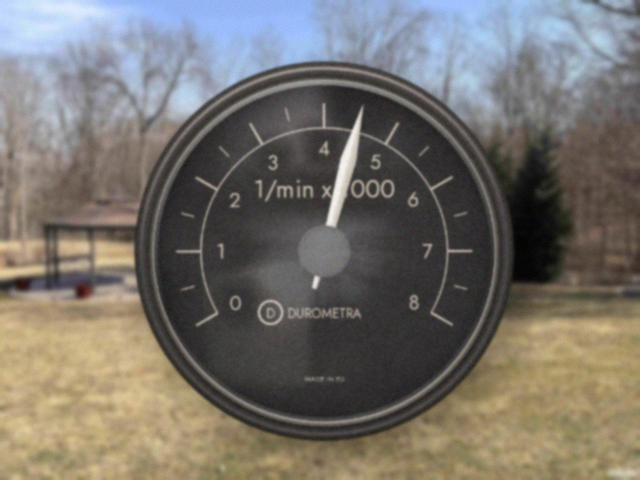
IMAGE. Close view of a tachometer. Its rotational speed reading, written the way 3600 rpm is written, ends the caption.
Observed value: 4500 rpm
